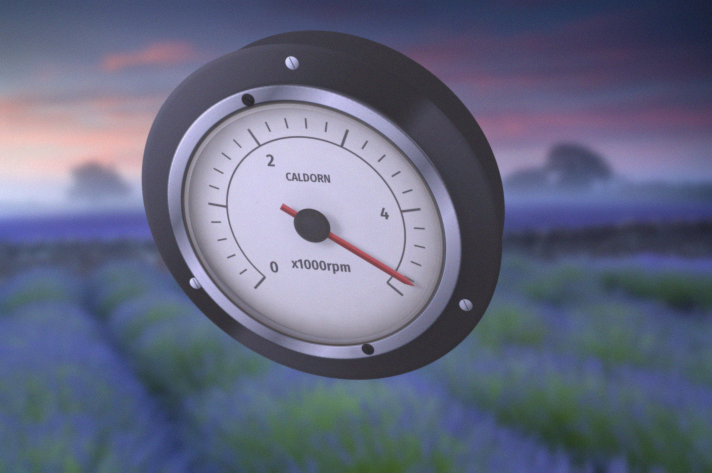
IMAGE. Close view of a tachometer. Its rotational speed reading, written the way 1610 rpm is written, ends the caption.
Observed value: 4800 rpm
